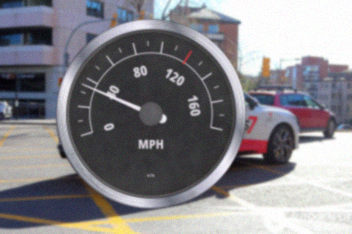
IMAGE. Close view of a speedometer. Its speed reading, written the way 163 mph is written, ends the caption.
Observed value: 35 mph
